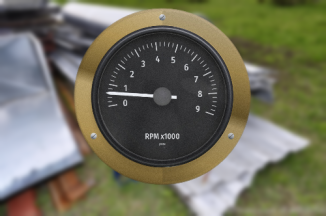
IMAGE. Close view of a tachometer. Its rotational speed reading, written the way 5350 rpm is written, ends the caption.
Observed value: 600 rpm
